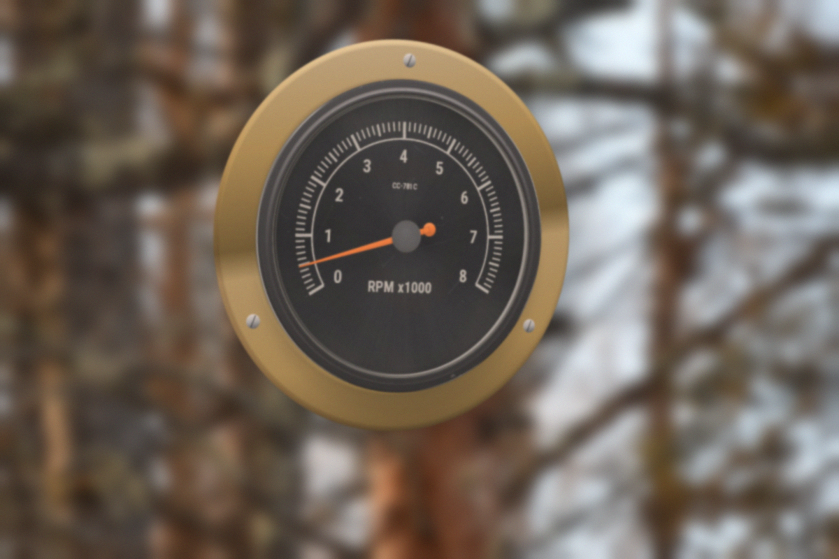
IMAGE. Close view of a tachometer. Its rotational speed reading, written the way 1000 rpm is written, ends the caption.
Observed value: 500 rpm
